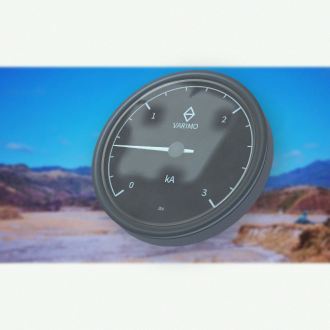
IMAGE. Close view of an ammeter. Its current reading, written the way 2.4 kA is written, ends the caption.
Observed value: 0.5 kA
